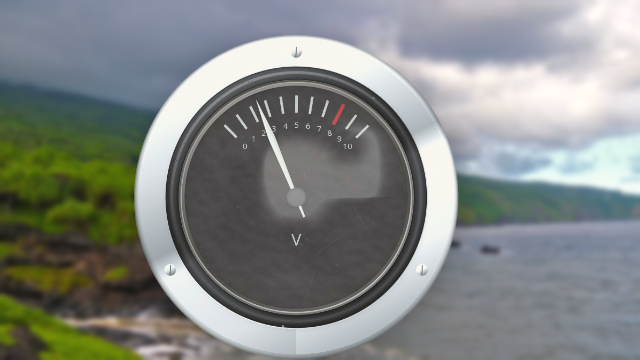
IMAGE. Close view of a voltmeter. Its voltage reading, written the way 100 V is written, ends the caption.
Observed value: 2.5 V
